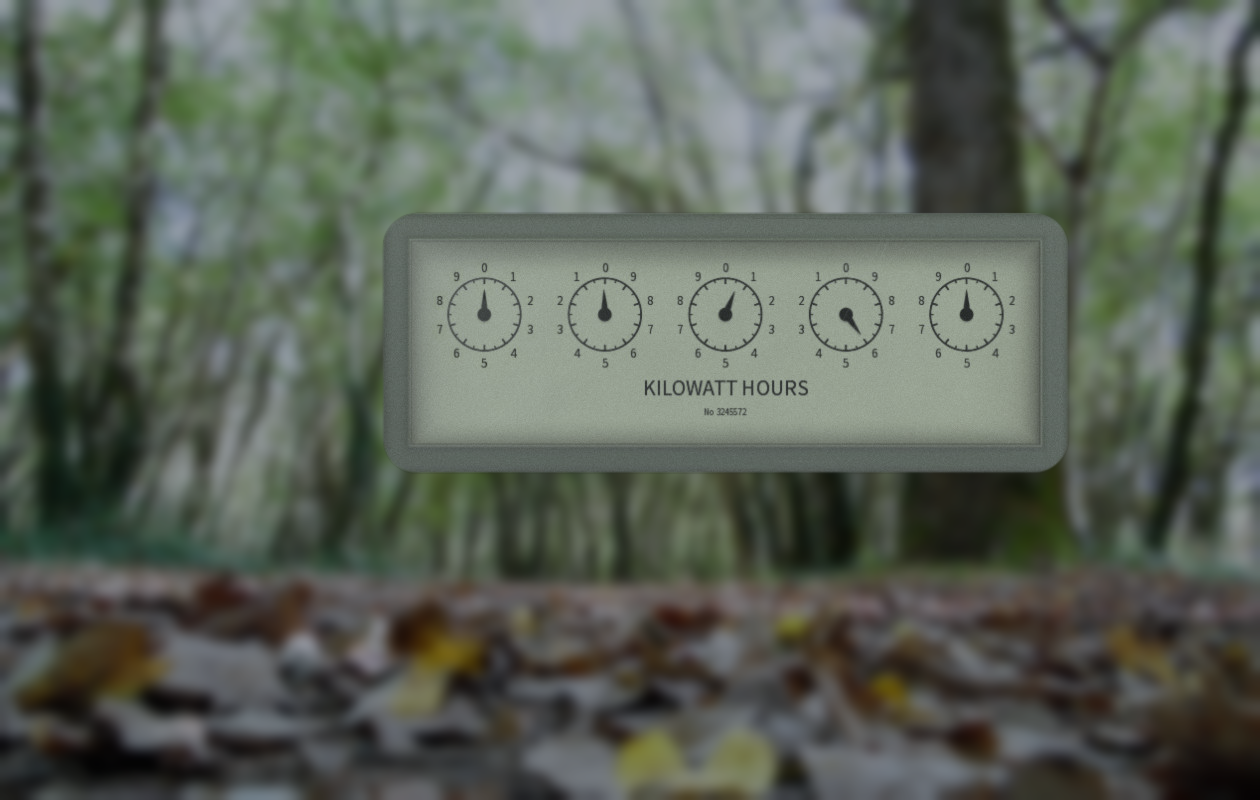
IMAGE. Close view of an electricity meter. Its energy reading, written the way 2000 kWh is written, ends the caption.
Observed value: 60 kWh
